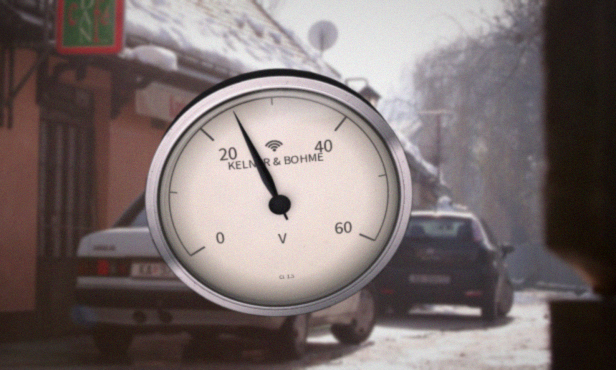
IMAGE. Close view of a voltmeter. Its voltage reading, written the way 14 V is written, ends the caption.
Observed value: 25 V
